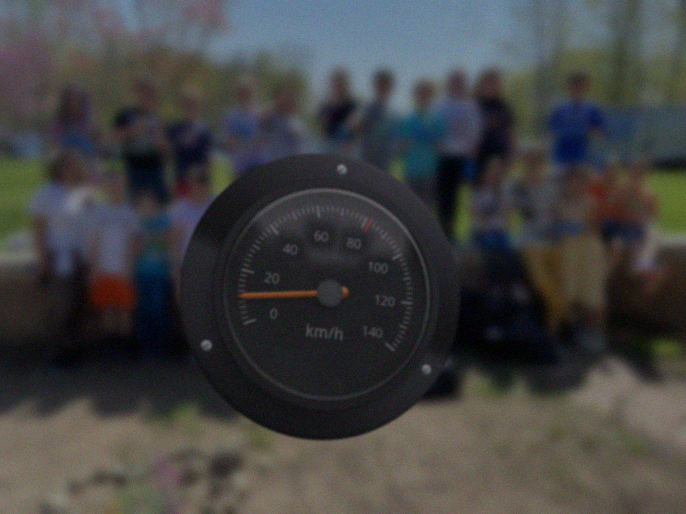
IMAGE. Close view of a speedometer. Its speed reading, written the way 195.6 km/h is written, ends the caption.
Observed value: 10 km/h
